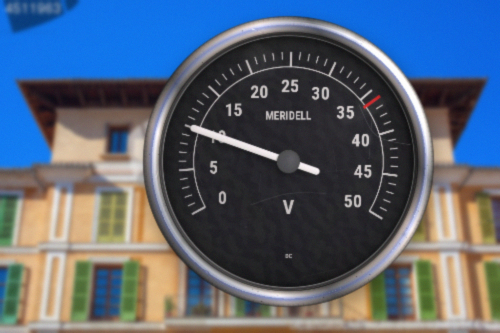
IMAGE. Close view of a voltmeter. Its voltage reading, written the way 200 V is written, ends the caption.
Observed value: 10 V
